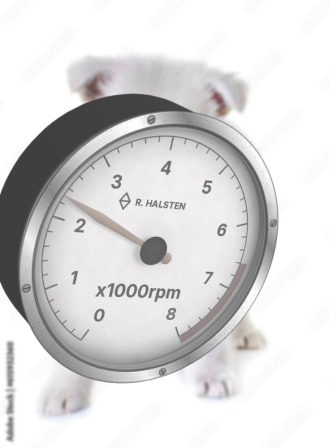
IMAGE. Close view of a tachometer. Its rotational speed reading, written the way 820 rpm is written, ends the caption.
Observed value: 2300 rpm
